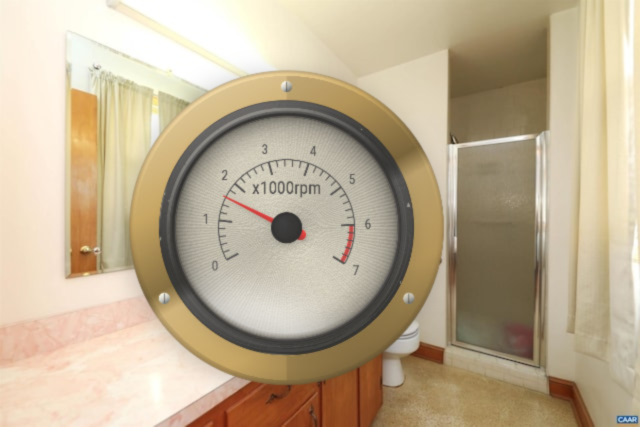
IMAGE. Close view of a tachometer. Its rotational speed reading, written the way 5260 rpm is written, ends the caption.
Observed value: 1600 rpm
